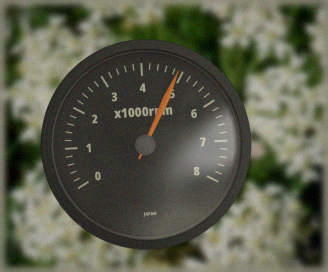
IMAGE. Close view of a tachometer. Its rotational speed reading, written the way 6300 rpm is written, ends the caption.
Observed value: 4900 rpm
